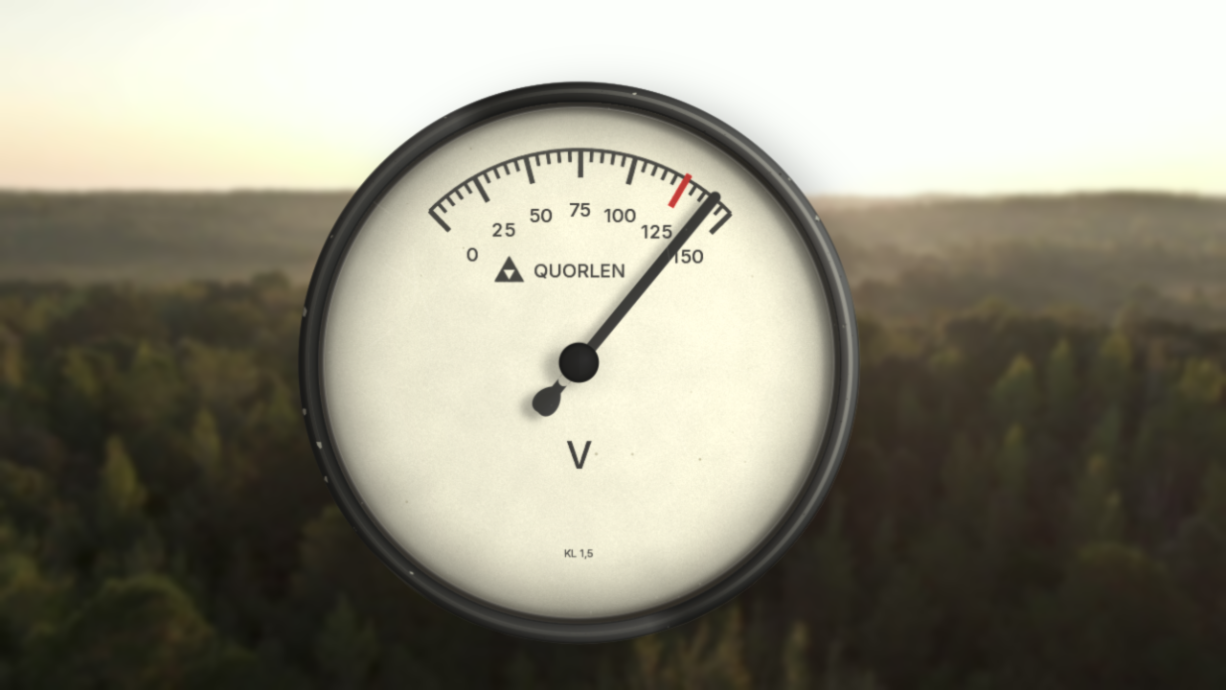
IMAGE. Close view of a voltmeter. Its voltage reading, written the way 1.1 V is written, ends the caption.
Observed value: 140 V
